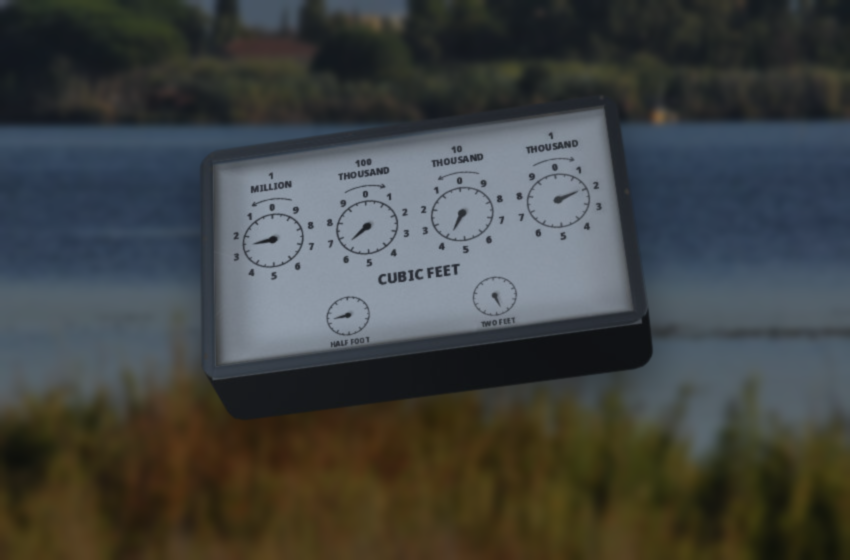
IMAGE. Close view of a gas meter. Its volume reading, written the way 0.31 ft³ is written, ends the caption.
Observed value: 264200 ft³
